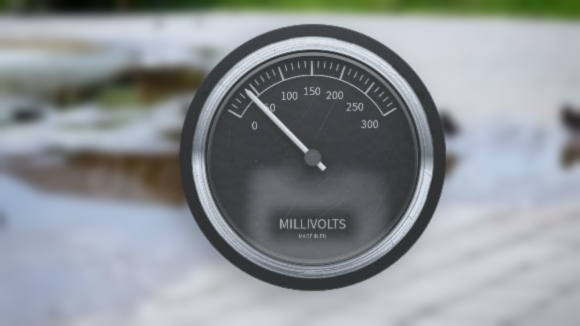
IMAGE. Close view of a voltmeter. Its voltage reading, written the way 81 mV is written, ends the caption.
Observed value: 40 mV
